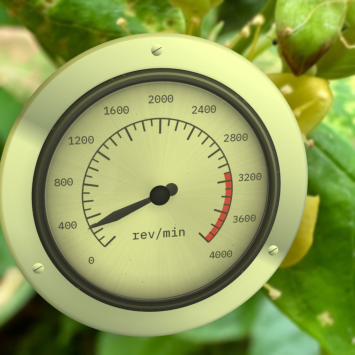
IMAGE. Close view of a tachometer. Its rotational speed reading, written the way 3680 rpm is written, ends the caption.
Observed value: 300 rpm
